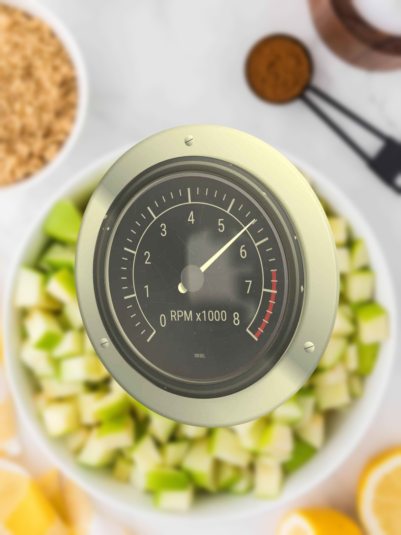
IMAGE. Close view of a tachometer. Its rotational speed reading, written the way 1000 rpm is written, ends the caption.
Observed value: 5600 rpm
